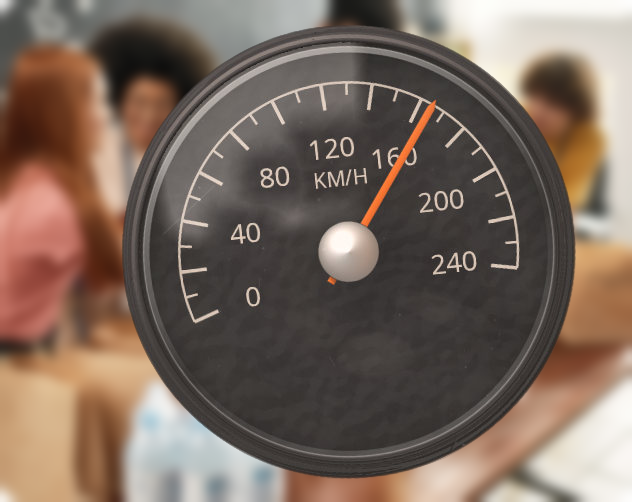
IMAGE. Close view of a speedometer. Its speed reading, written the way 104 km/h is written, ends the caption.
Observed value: 165 km/h
